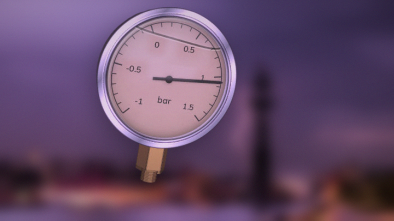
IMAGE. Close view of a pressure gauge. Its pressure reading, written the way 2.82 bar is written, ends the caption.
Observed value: 1.05 bar
